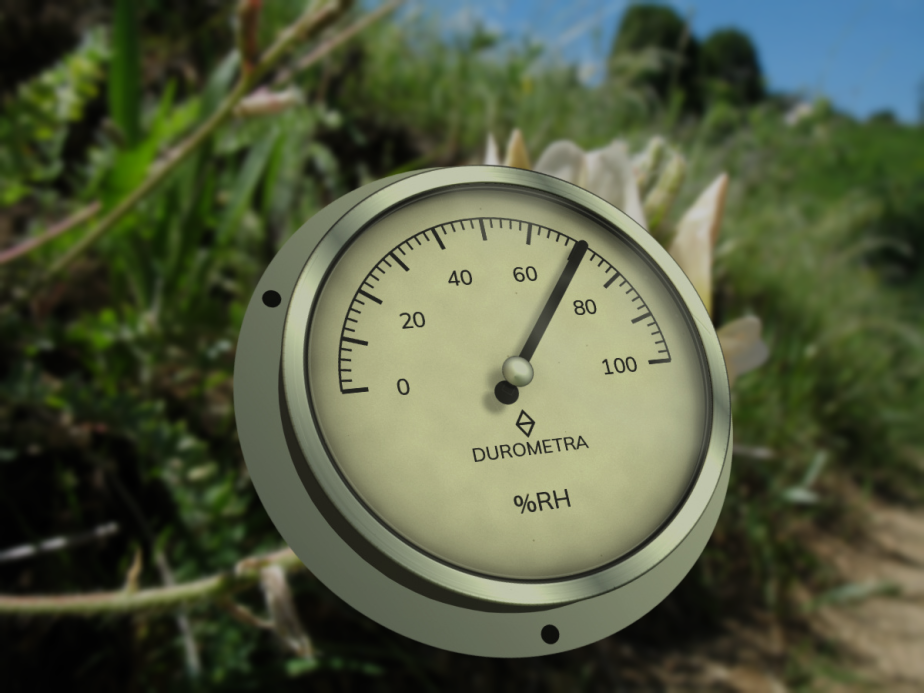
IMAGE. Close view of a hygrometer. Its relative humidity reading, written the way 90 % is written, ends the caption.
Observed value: 71 %
